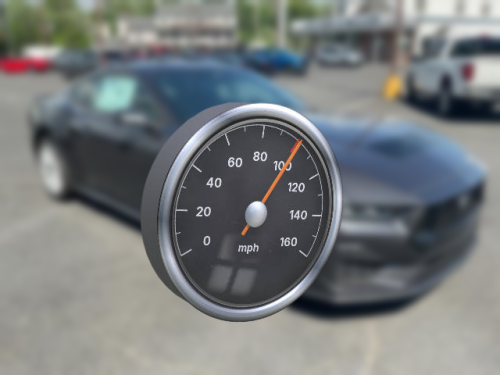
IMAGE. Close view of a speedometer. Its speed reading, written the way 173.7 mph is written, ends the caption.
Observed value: 100 mph
